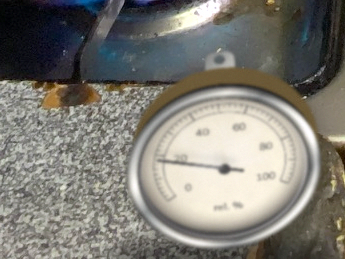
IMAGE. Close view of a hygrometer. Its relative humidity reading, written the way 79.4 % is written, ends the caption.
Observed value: 20 %
